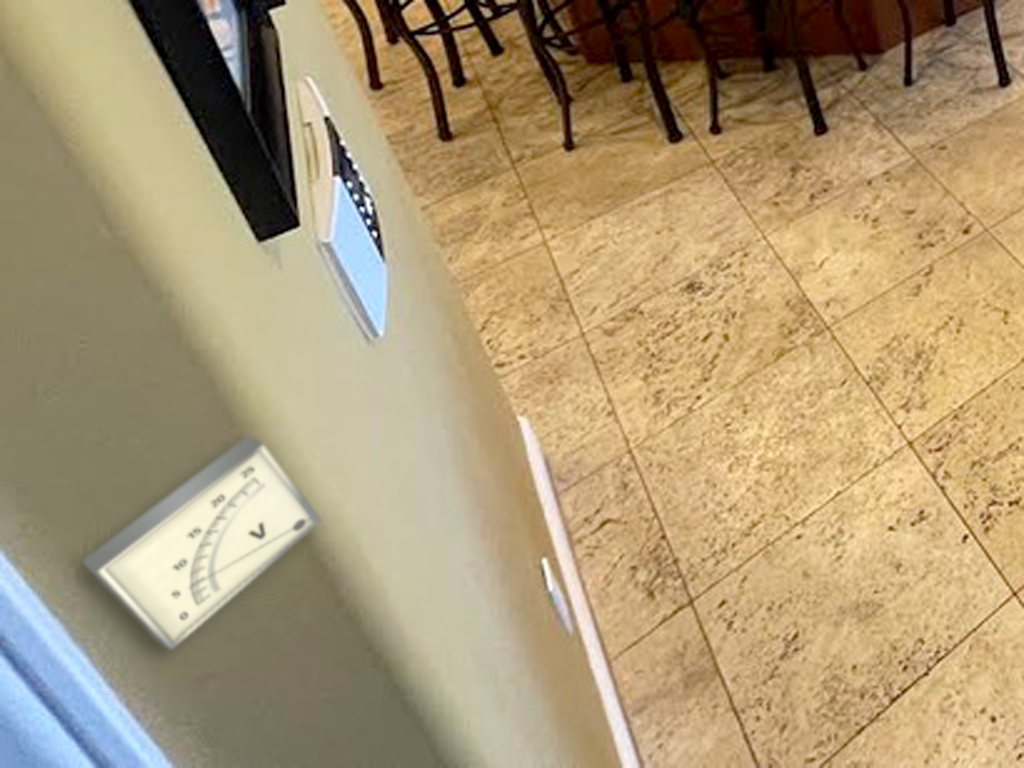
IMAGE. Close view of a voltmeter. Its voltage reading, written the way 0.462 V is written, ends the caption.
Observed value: 5 V
